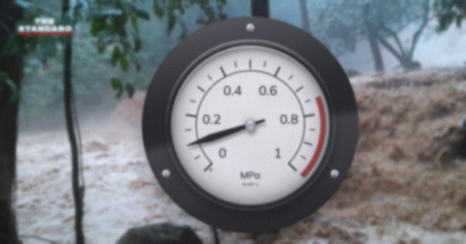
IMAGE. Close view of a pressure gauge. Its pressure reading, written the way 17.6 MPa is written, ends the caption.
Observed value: 0.1 MPa
